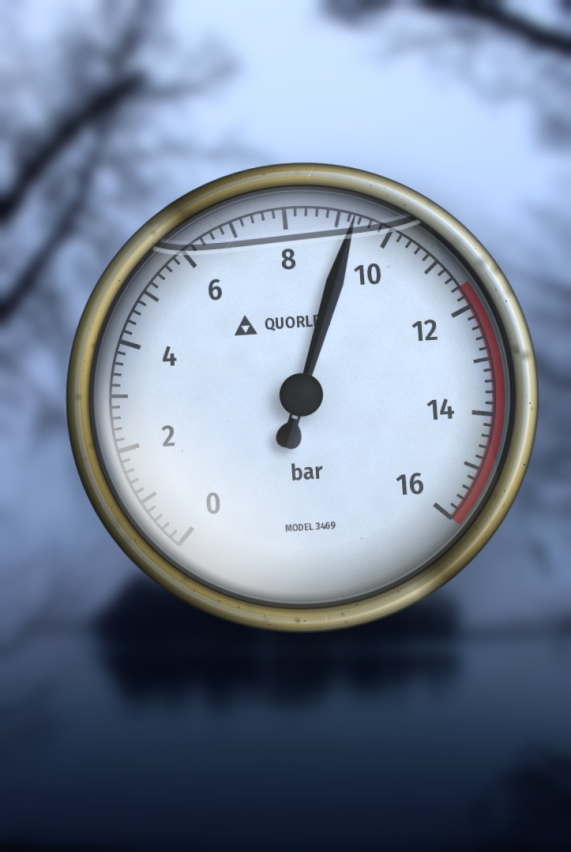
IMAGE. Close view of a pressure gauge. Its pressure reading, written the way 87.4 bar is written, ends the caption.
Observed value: 9.3 bar
